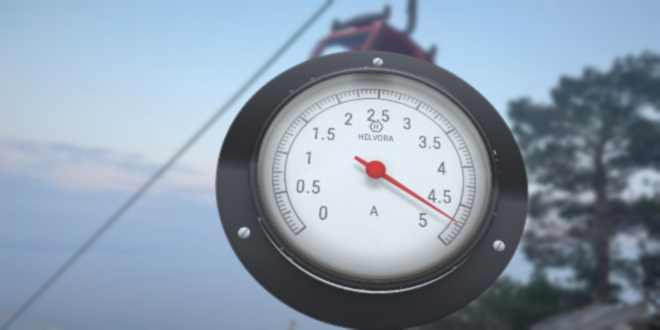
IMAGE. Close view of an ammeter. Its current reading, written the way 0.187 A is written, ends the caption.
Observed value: 4.75 A
